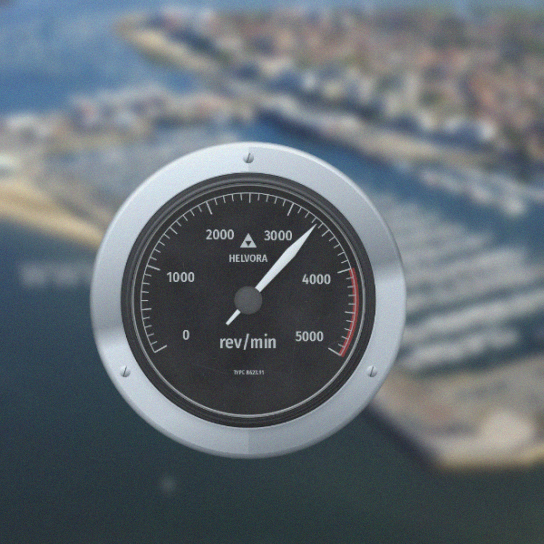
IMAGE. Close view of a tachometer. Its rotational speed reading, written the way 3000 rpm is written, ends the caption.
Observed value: 3350 rpm
